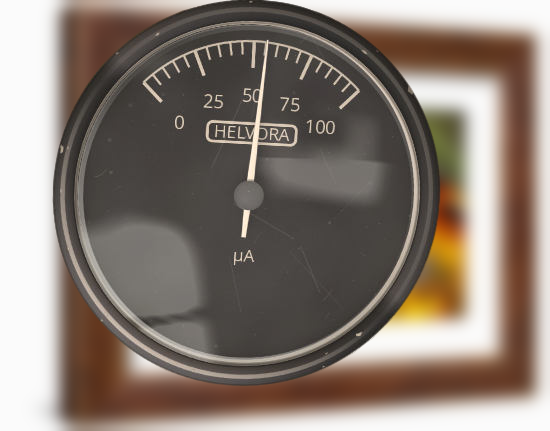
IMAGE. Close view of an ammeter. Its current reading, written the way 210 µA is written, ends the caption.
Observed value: 55 µA
